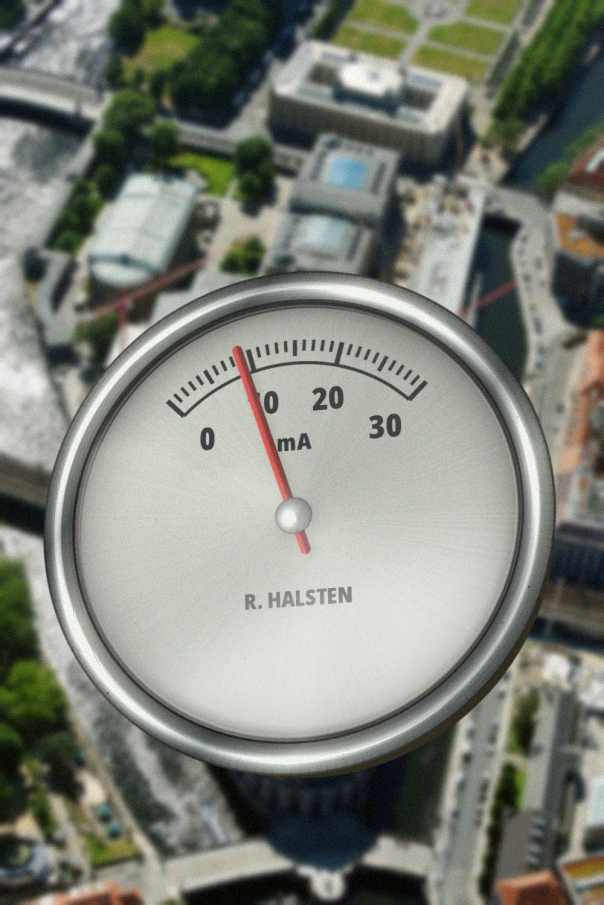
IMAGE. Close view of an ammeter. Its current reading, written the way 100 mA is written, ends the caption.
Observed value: 9 mA
